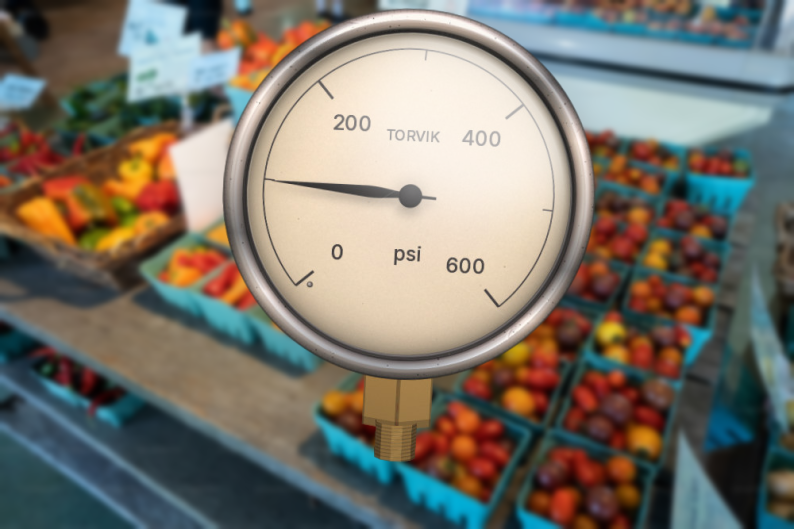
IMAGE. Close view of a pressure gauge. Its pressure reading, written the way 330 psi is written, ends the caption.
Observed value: 100 psi
